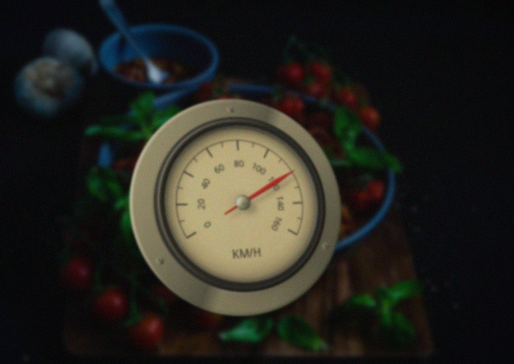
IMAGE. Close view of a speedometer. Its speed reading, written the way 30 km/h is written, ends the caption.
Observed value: 120 km/h
